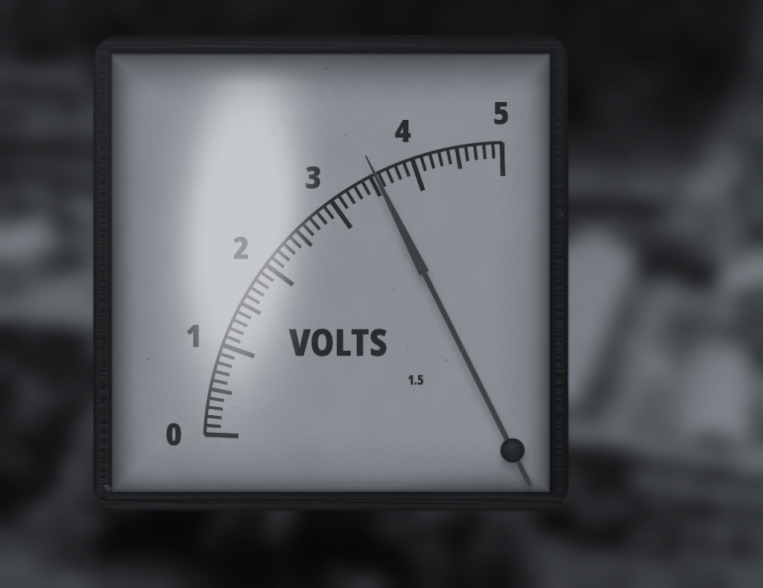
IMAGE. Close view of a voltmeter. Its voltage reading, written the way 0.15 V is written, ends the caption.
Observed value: 3.55 V
